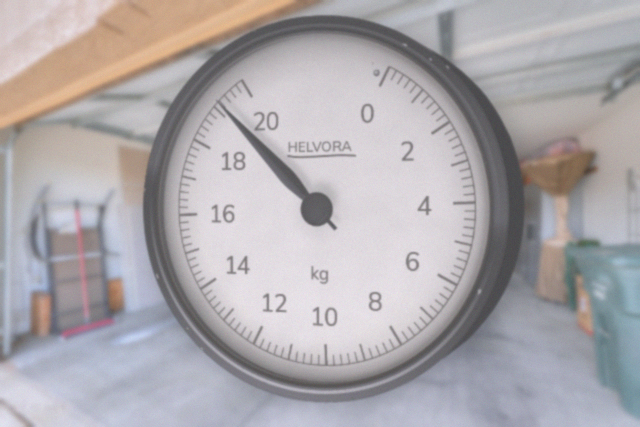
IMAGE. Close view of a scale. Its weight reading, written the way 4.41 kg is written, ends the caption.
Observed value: 19.2 kg
